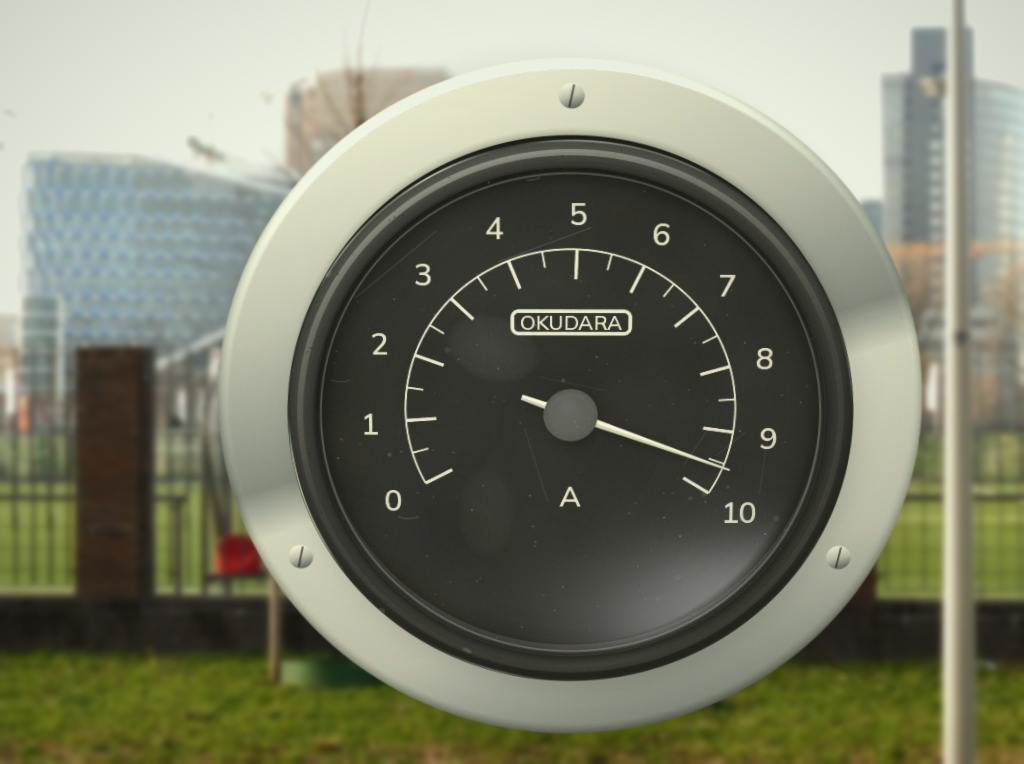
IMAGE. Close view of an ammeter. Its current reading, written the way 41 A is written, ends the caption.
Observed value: 9.5 A
